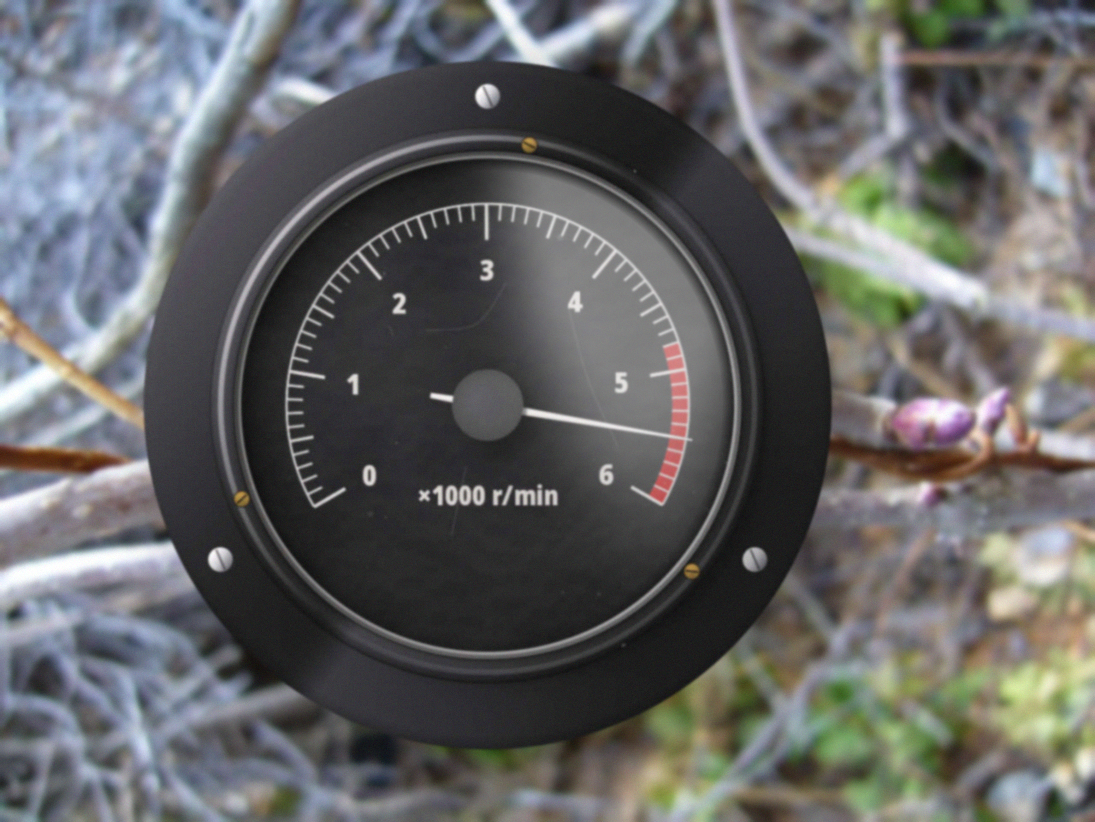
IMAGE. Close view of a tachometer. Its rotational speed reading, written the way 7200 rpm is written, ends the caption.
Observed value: 5500 rpm
